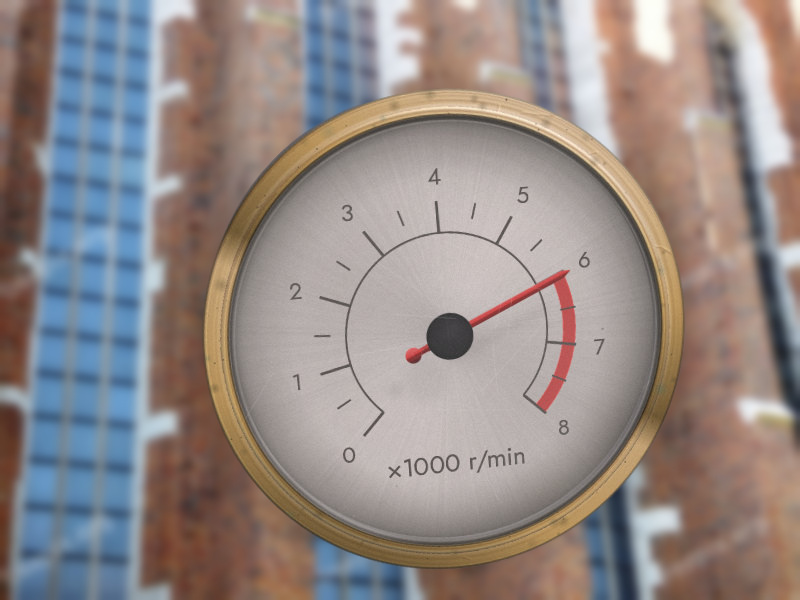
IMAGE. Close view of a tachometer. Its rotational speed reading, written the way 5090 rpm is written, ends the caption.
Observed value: 6000 rpm
